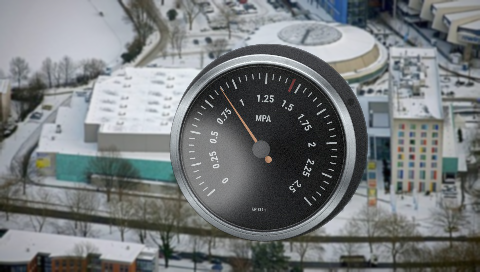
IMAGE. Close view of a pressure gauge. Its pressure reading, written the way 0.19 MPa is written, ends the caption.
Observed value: 0.9 MPa
